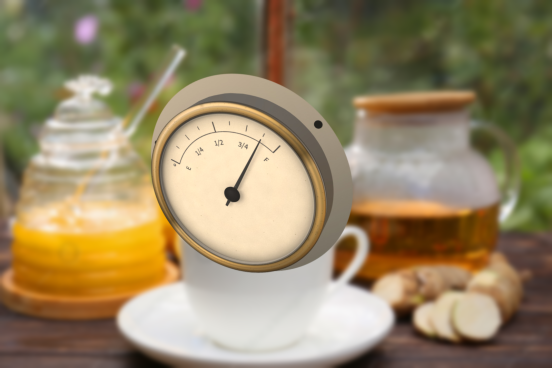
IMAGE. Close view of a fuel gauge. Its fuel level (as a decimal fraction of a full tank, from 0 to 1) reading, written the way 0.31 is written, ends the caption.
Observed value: 0.875
